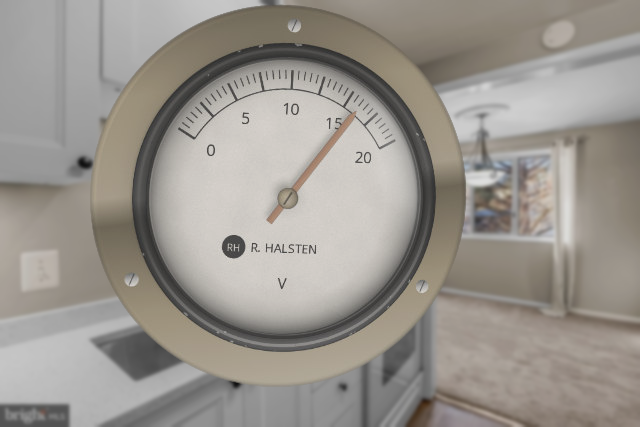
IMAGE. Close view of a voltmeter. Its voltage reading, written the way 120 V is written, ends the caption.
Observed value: 16 V
